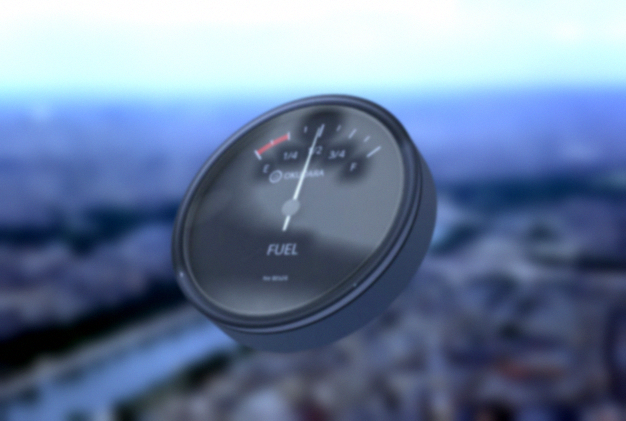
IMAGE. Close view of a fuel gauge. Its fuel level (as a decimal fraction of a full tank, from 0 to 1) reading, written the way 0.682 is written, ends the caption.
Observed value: 0.5
